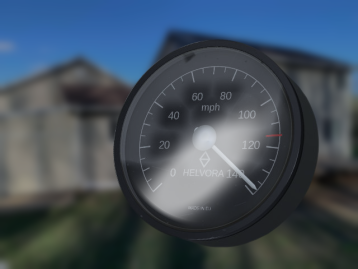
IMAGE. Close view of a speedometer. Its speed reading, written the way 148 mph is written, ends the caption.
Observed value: 137.5 mph
